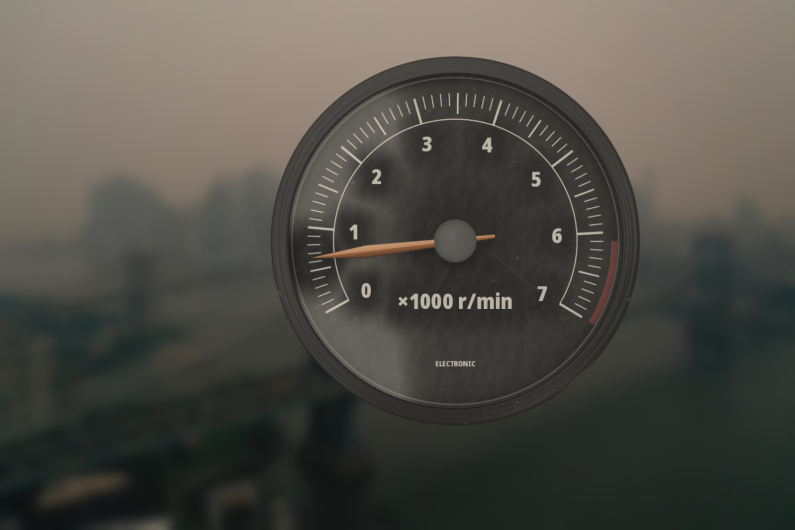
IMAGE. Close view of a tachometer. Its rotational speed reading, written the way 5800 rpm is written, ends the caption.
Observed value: 650 rpm
